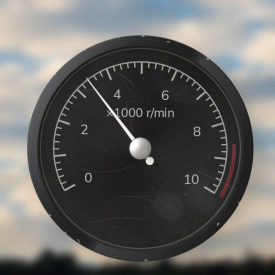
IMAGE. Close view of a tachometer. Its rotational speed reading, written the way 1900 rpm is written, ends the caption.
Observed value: 3400 rpm
